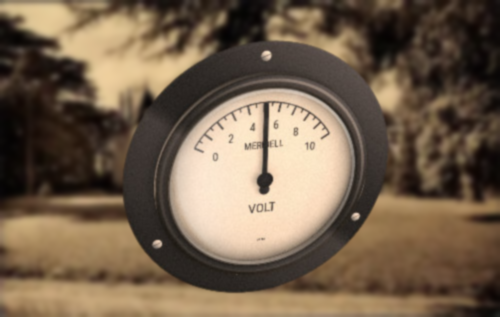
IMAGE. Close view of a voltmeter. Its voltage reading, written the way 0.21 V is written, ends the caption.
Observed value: 5 V
